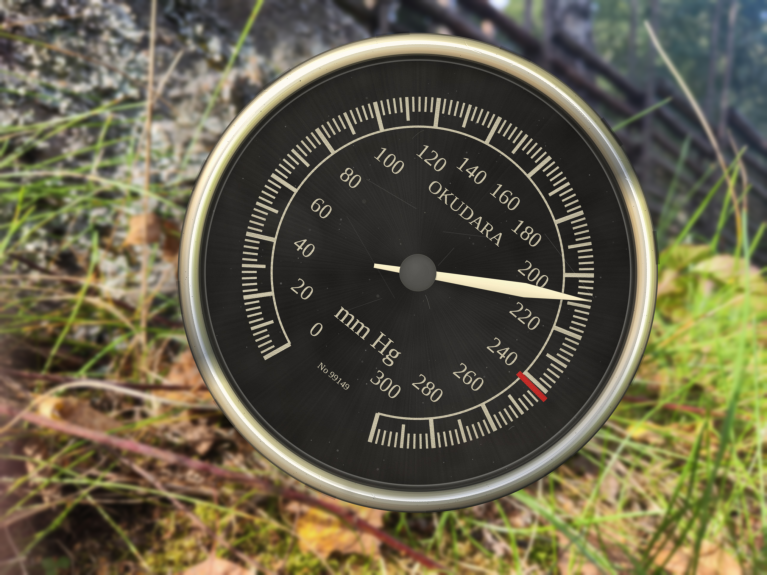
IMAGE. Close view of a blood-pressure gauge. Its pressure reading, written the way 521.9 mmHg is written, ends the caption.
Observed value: 208 mmHg
